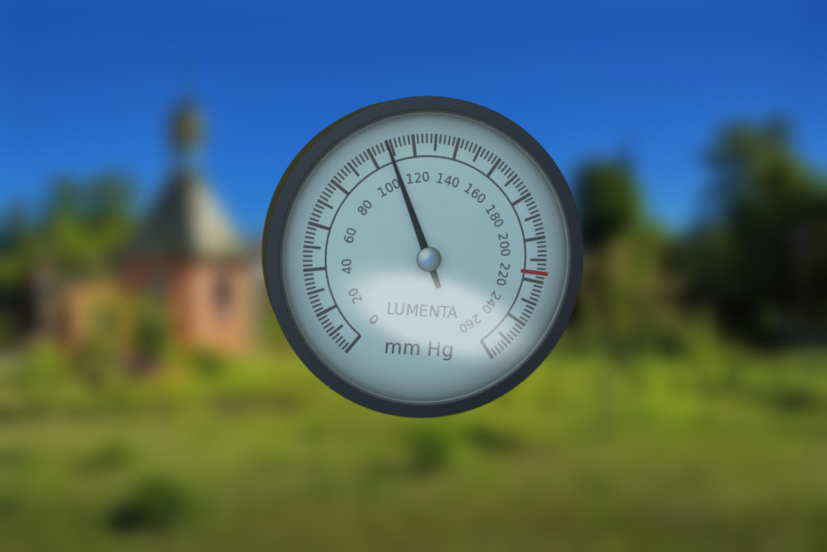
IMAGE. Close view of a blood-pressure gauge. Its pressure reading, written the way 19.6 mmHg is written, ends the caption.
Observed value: 108 mmHg
